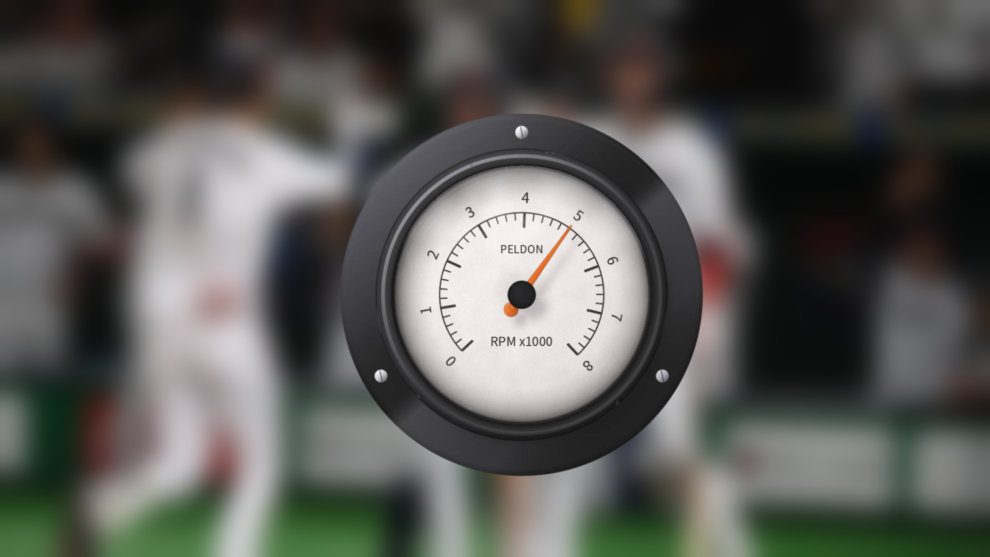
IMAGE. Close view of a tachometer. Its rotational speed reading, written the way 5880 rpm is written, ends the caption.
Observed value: 5000 rpm
